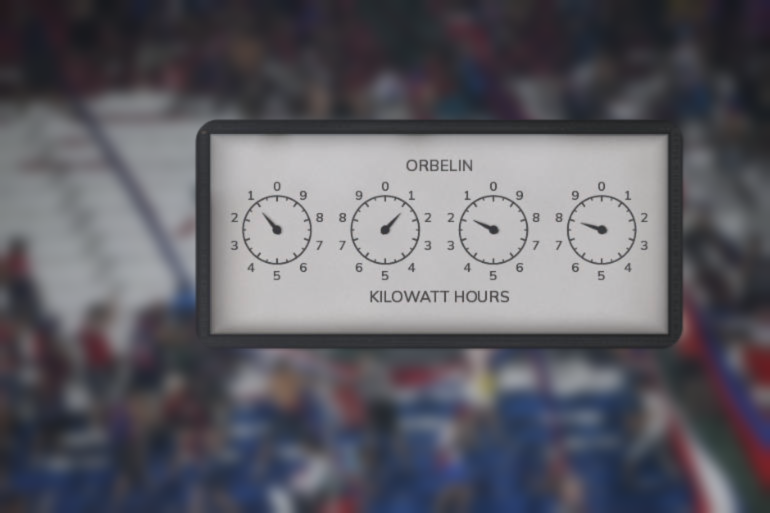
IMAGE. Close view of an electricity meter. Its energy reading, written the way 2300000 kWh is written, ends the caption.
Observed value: 1118 kWh
